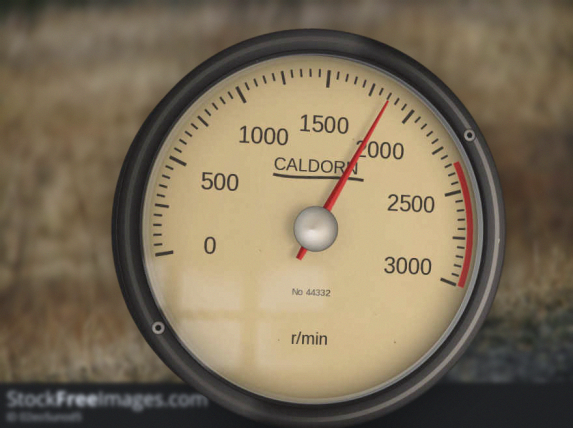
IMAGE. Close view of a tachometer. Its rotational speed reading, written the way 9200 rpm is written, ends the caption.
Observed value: 1850 rpm
